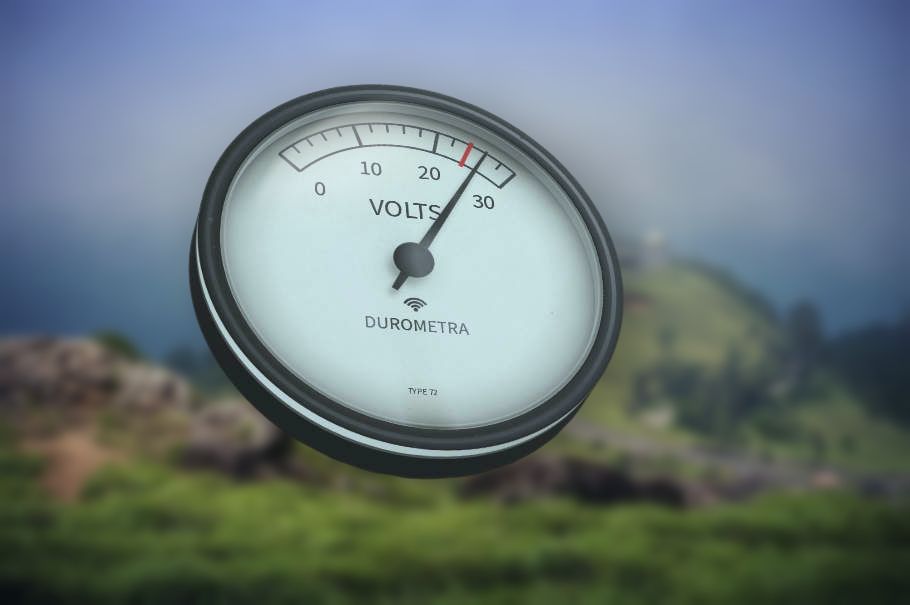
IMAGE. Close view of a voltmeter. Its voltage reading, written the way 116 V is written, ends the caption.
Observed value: 26 V
